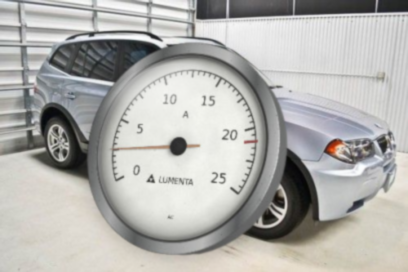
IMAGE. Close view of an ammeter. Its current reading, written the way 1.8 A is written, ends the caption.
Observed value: 2.5 A
